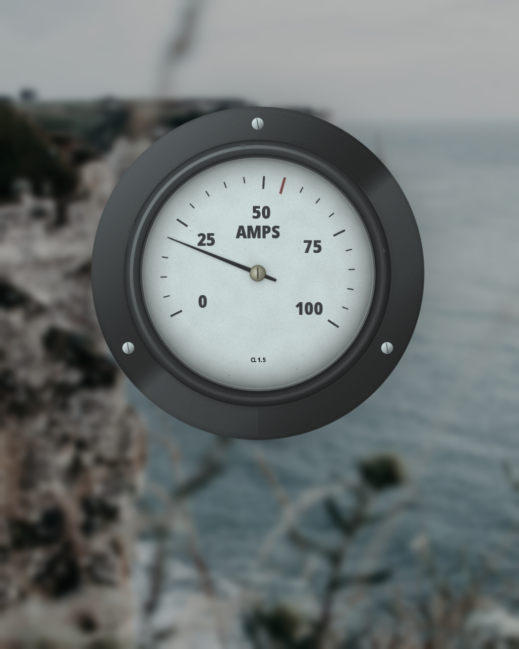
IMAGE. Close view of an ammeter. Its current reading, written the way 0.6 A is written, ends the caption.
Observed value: 20 A
